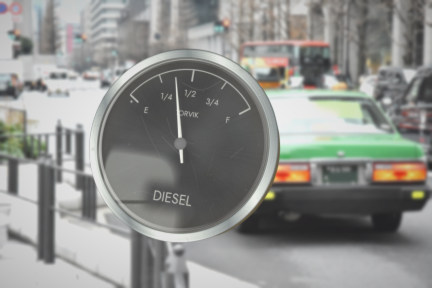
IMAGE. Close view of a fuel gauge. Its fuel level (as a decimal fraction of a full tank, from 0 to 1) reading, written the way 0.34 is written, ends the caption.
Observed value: 0.375
